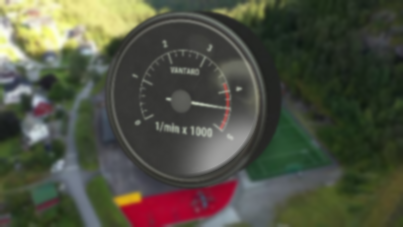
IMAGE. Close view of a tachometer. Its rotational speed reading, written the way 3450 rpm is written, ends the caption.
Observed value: 4400 rpm
